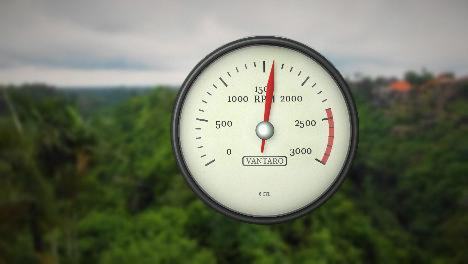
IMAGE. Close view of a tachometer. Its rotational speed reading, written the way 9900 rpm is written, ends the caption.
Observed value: 1600 rpm
